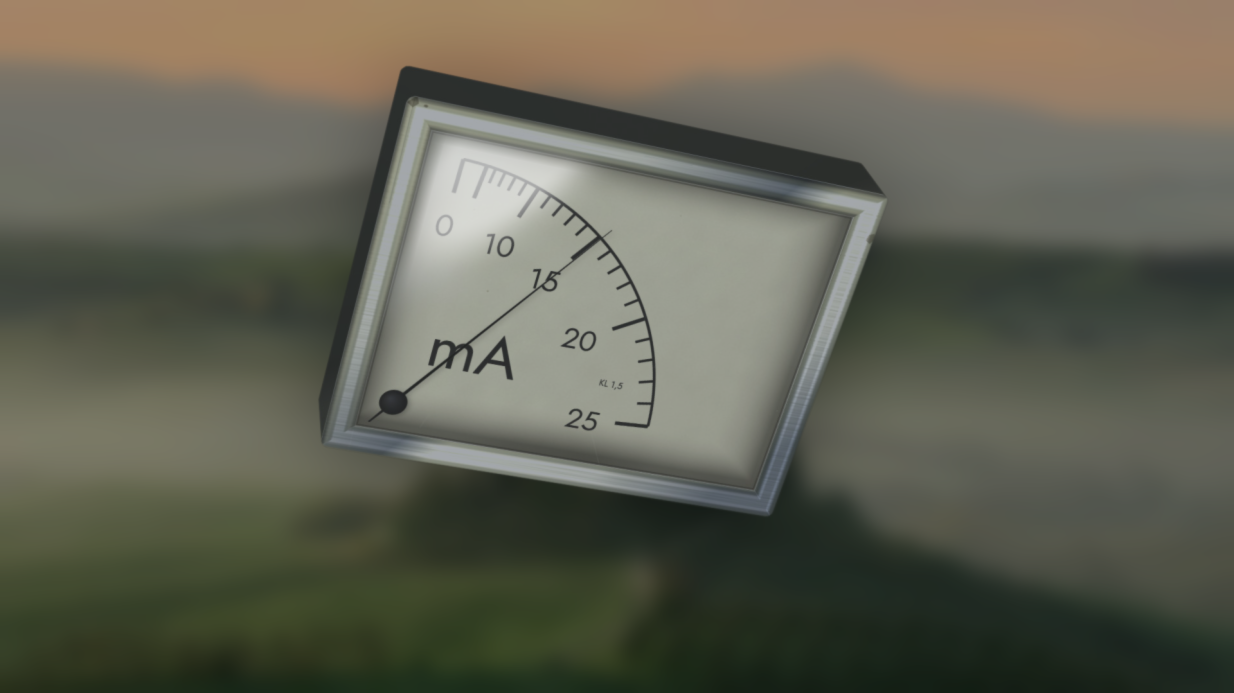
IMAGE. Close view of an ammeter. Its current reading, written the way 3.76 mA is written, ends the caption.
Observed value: 15 mA
